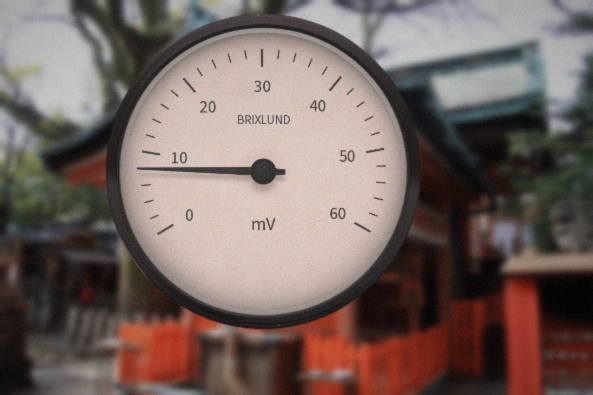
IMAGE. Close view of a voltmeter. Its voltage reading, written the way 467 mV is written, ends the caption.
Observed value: 8 mV
